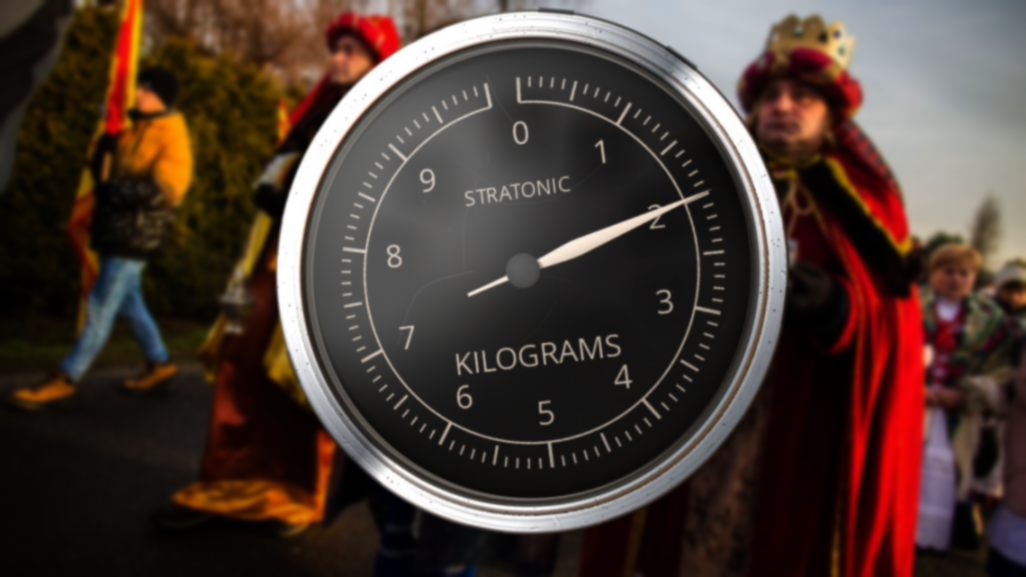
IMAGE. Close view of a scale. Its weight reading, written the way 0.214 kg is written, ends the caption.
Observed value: 2 kg
